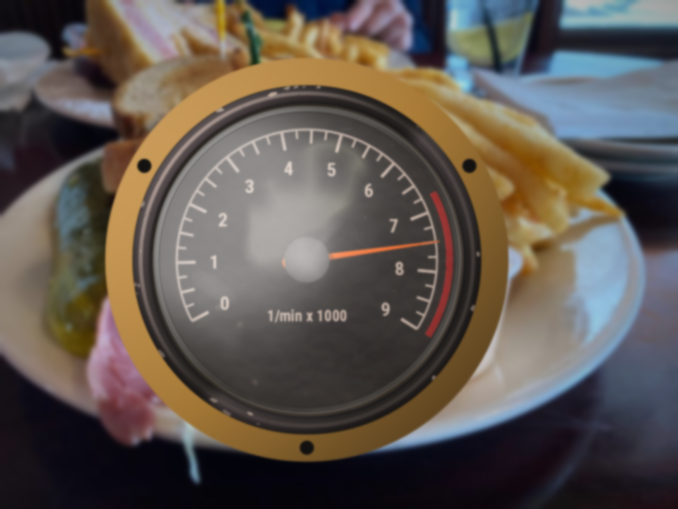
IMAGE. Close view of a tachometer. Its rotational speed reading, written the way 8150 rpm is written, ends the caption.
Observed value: 7500 rpm
